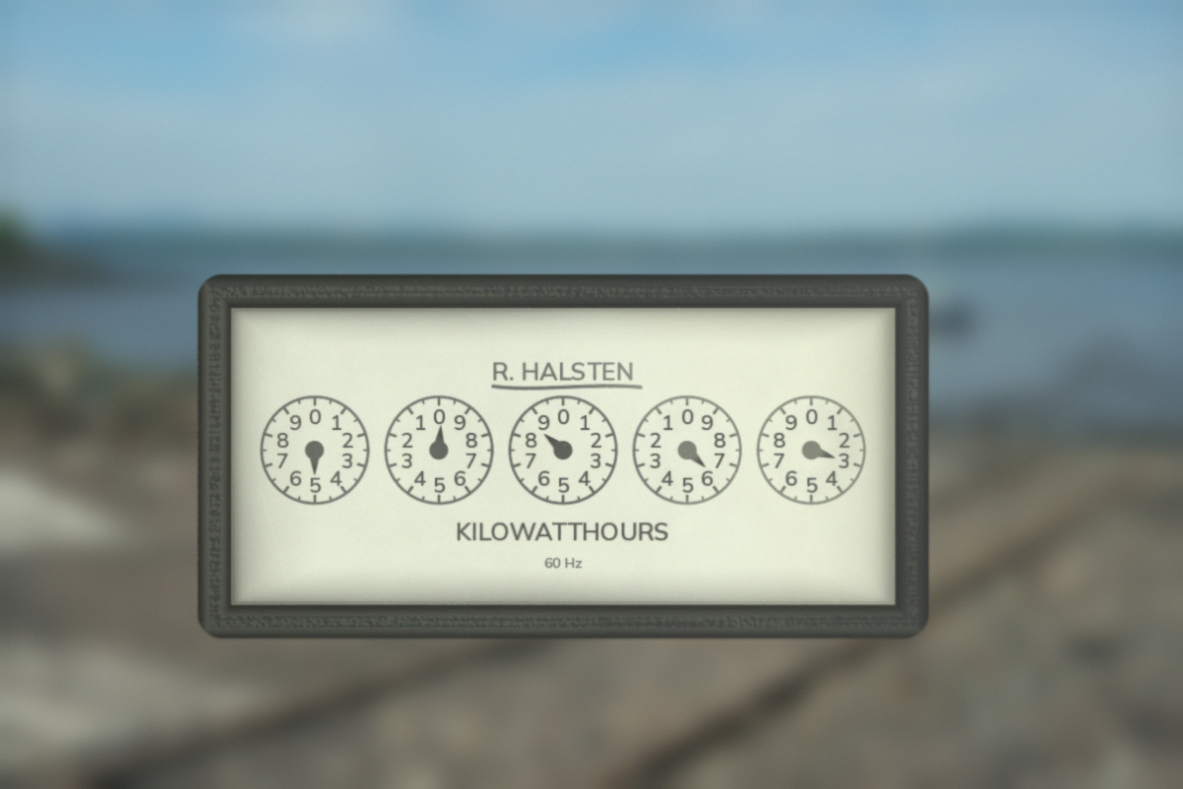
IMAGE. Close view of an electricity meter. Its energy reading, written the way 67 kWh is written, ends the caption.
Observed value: 49863 kWh
